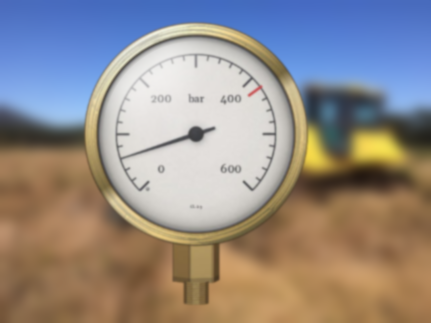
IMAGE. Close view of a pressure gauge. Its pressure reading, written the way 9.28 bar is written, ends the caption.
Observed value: 60 bar
